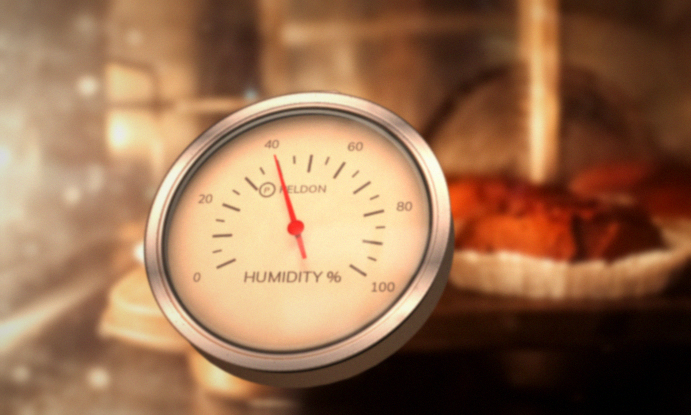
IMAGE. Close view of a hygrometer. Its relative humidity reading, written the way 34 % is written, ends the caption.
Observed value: 40 %
